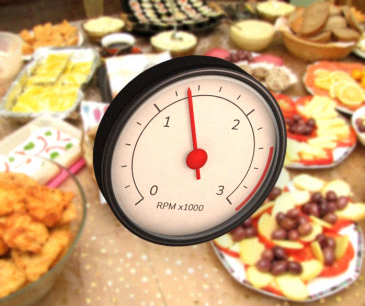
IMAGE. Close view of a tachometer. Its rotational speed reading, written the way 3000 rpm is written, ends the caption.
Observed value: 1300 rpm
